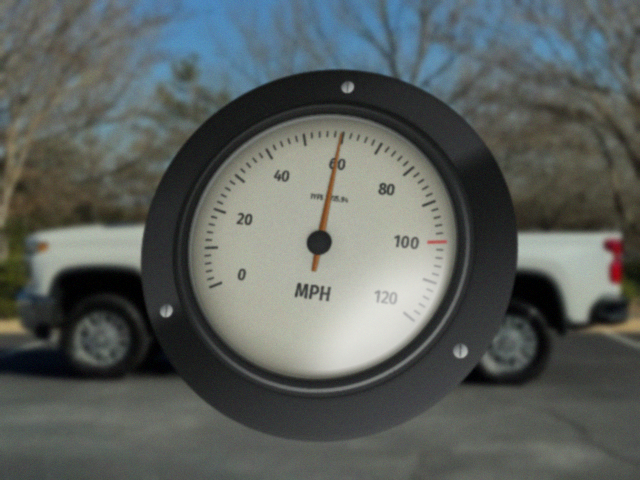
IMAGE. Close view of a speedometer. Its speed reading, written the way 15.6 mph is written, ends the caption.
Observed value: 60 mph
